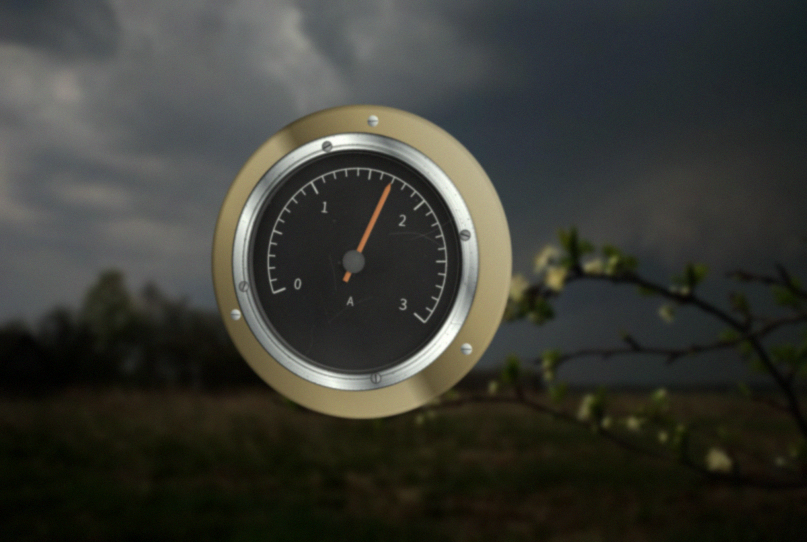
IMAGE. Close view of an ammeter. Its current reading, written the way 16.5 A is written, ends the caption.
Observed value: 1.7 A
